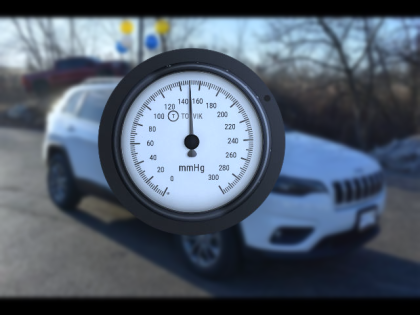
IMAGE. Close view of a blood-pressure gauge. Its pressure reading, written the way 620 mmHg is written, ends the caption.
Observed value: 150 mmHg
